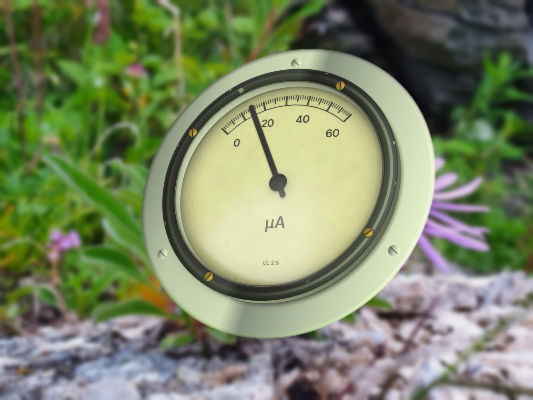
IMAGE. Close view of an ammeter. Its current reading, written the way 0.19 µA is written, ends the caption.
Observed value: 15 µA
